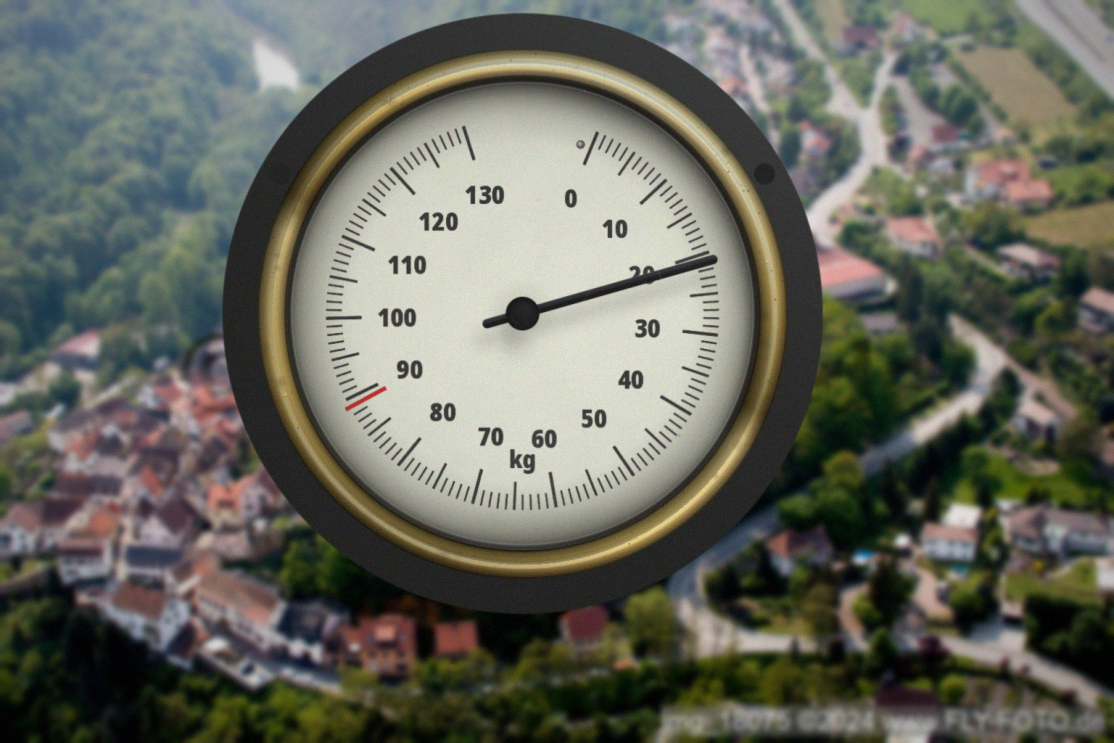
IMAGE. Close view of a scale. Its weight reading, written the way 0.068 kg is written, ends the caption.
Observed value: 21 kg
